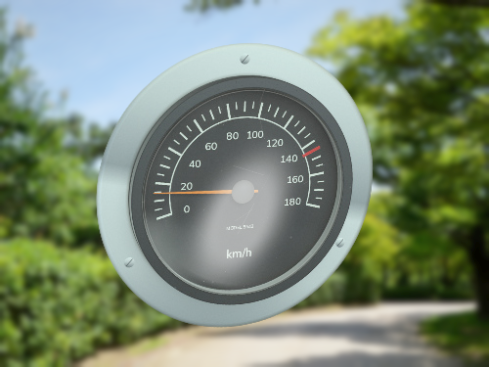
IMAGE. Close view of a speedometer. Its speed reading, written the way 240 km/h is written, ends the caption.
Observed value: 15 km/h
